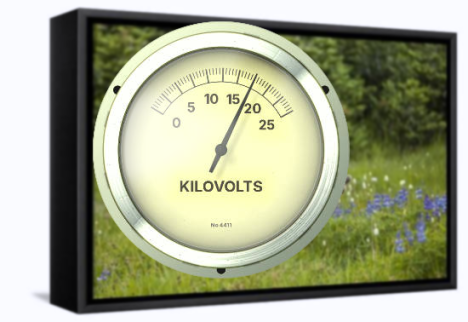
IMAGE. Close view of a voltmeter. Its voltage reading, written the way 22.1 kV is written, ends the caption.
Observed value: 17.5 kV
